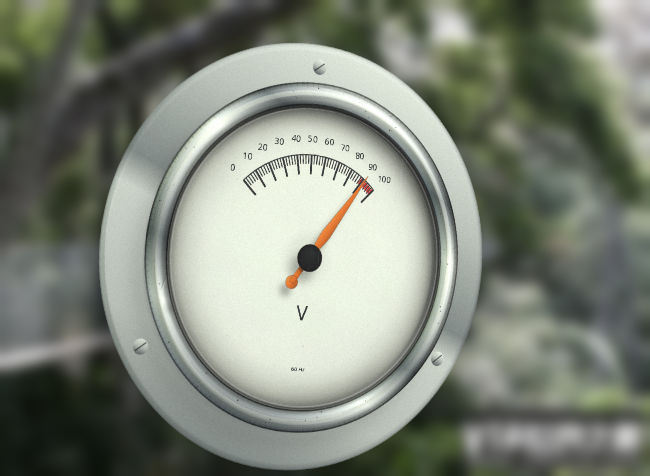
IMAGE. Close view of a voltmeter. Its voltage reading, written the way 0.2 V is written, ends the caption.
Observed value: 90 V
